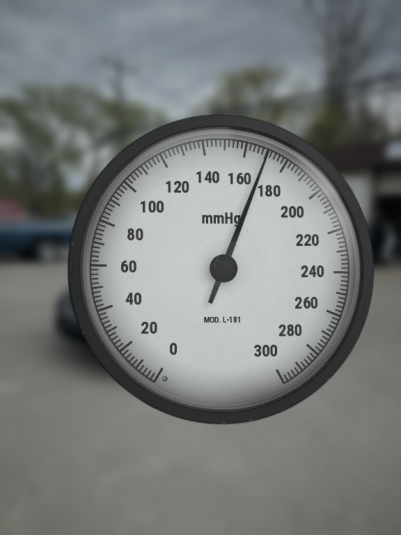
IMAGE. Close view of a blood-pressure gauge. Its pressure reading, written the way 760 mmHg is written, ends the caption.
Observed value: 170 mmHg
